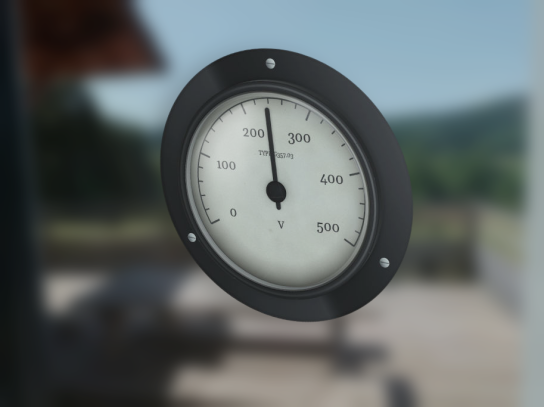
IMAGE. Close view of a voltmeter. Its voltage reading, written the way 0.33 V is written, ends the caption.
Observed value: 240 V
